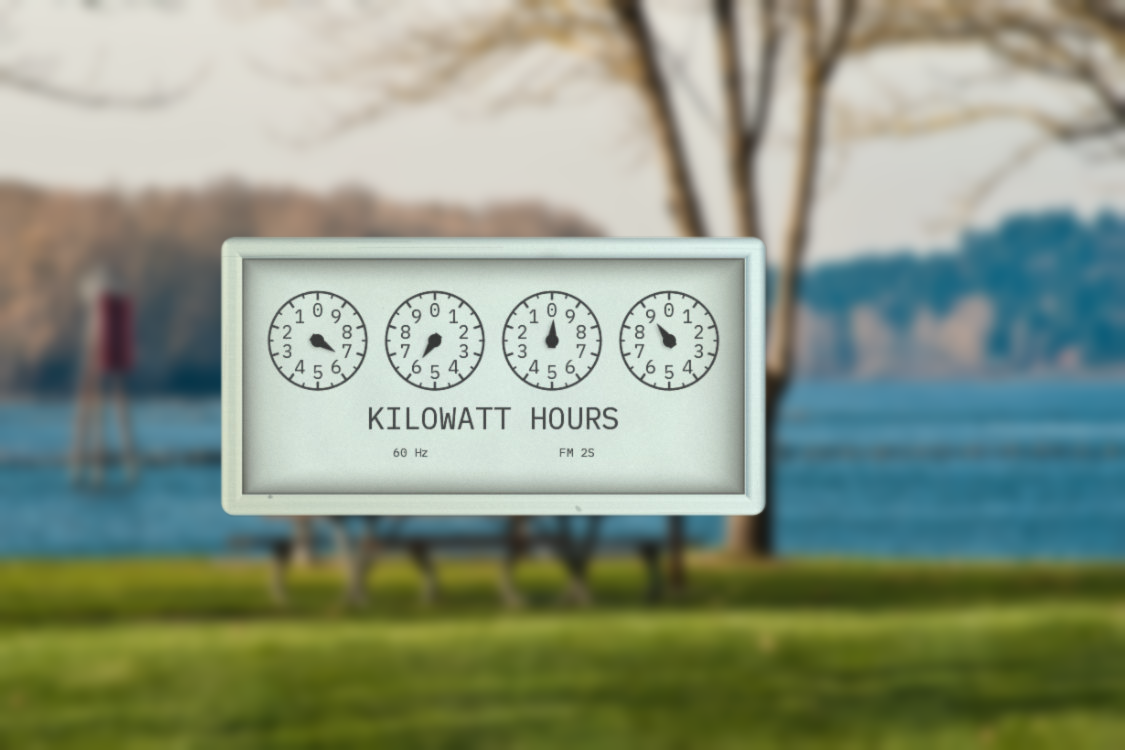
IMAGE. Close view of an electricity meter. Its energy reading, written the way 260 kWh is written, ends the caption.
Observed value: 6599 kWh
